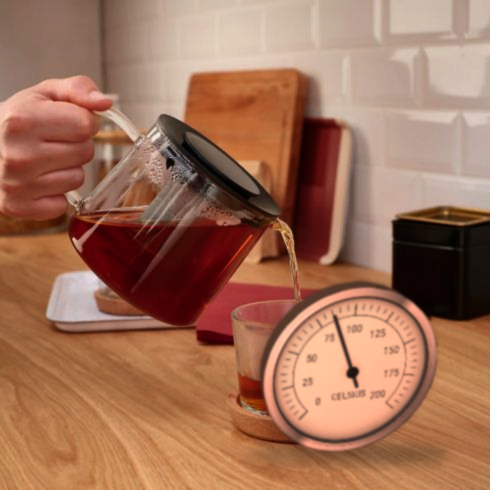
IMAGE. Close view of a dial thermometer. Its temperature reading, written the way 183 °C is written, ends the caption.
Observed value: 85 °C
